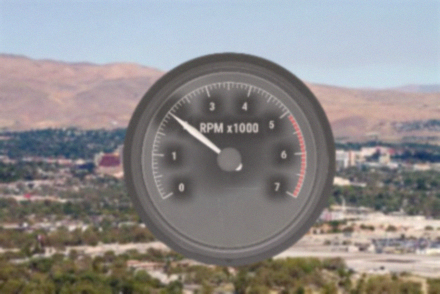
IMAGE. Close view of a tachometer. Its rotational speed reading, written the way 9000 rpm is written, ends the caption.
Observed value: 2000 rpm
